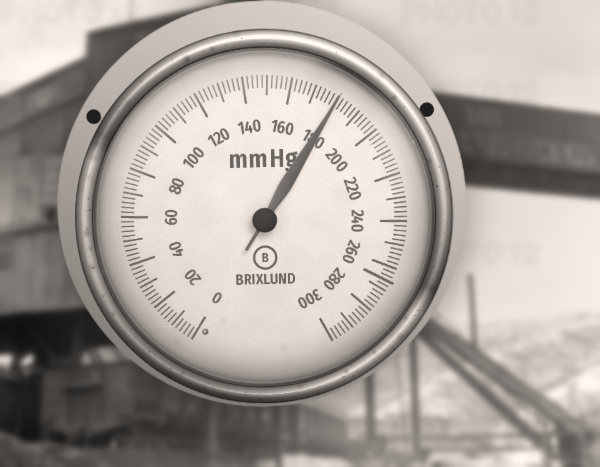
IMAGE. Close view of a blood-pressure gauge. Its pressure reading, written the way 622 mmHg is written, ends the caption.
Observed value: 180 mmHg
